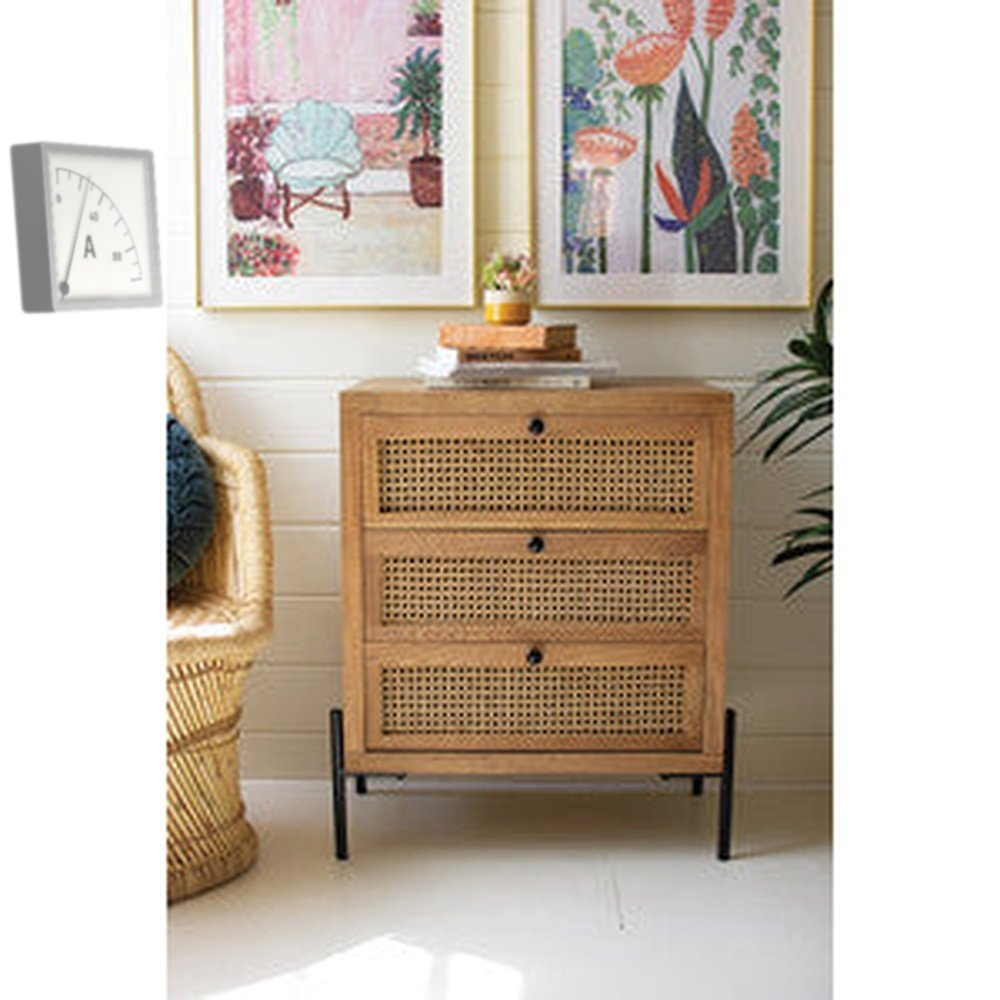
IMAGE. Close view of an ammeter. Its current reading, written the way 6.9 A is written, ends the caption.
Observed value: 25 A
